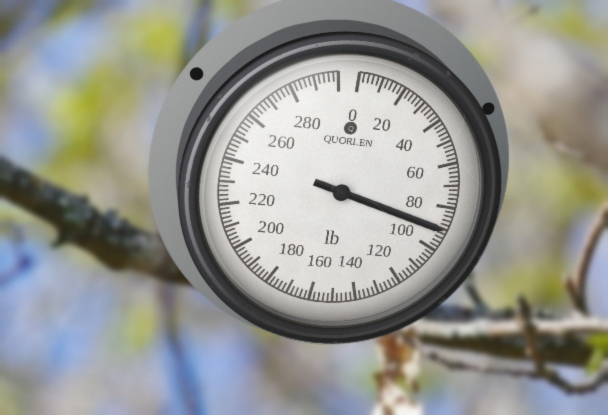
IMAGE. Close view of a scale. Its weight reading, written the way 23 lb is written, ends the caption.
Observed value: 90 lb
